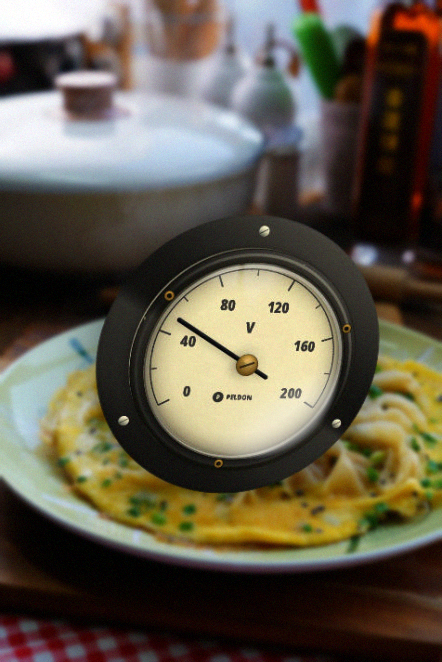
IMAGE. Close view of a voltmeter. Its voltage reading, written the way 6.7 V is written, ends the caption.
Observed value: 50 V
